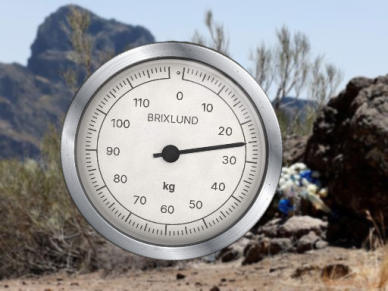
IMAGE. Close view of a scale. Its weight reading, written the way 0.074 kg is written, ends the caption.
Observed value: 25 kg
